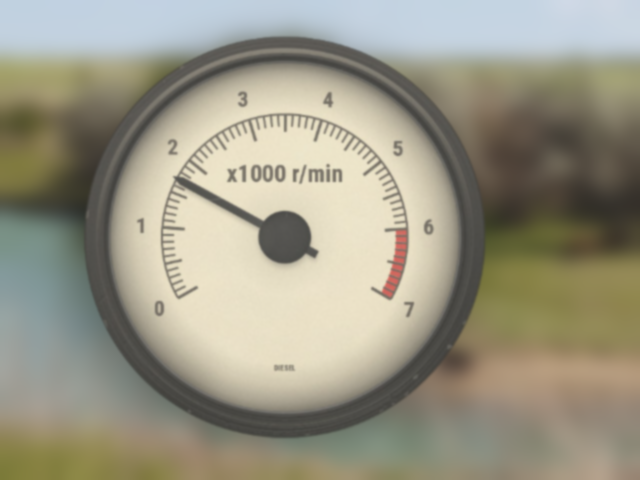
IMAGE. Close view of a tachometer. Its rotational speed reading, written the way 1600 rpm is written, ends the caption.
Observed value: 1700 rpm
